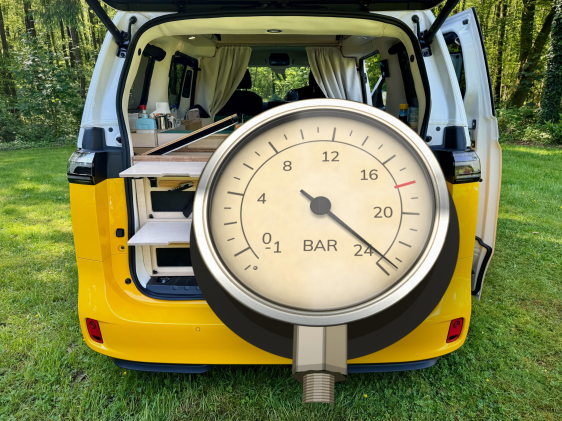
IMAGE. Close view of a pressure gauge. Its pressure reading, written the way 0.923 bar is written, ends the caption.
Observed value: 23.5 bar
